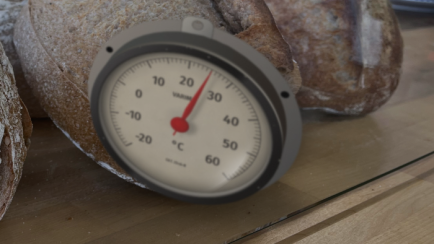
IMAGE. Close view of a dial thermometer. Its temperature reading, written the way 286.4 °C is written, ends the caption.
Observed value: 25 °C
